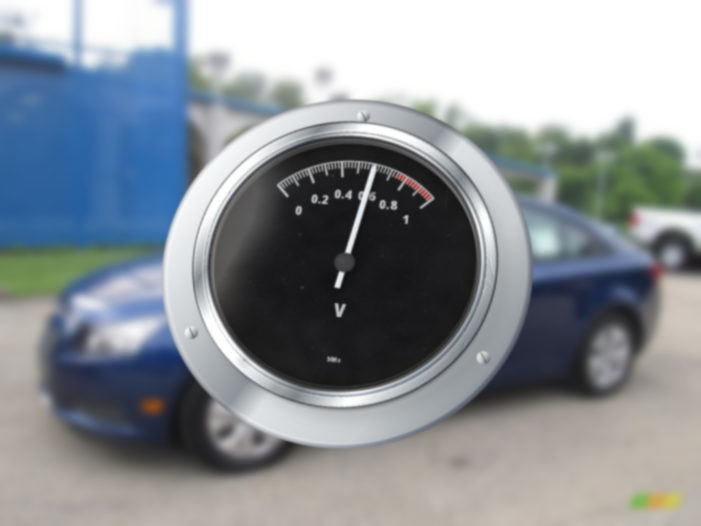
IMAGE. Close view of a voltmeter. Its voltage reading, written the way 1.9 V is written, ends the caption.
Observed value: 0.6 V
